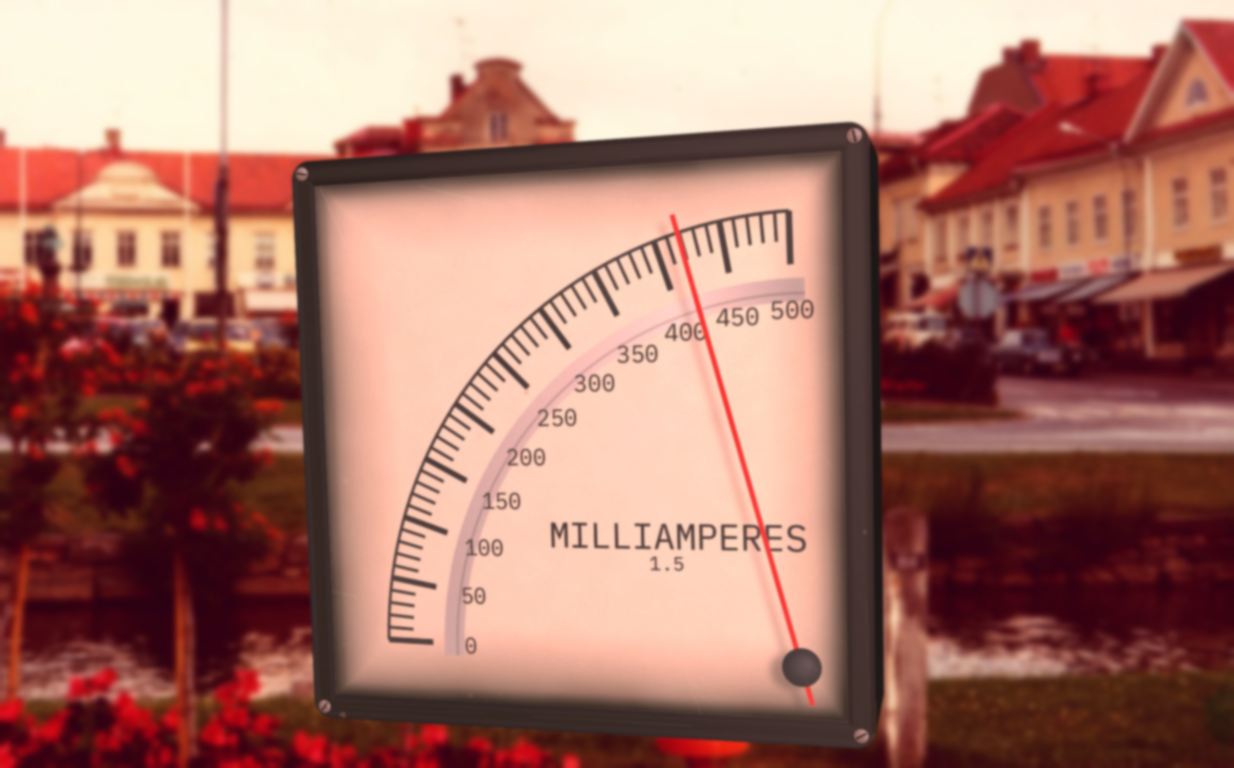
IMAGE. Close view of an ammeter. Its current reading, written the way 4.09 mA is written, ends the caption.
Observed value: 420 mA
